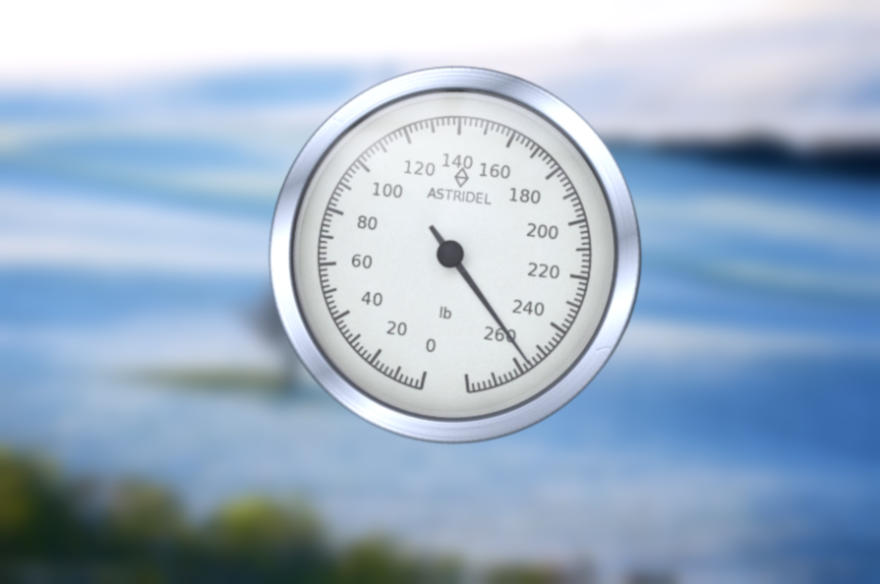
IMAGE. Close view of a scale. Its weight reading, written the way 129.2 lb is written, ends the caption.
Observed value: 256 lb
